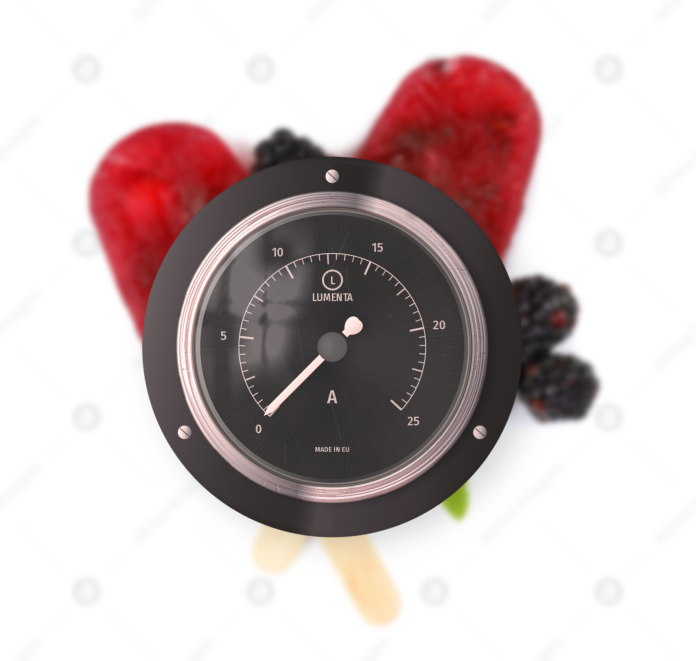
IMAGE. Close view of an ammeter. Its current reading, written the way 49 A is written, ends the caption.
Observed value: 0.25 A
